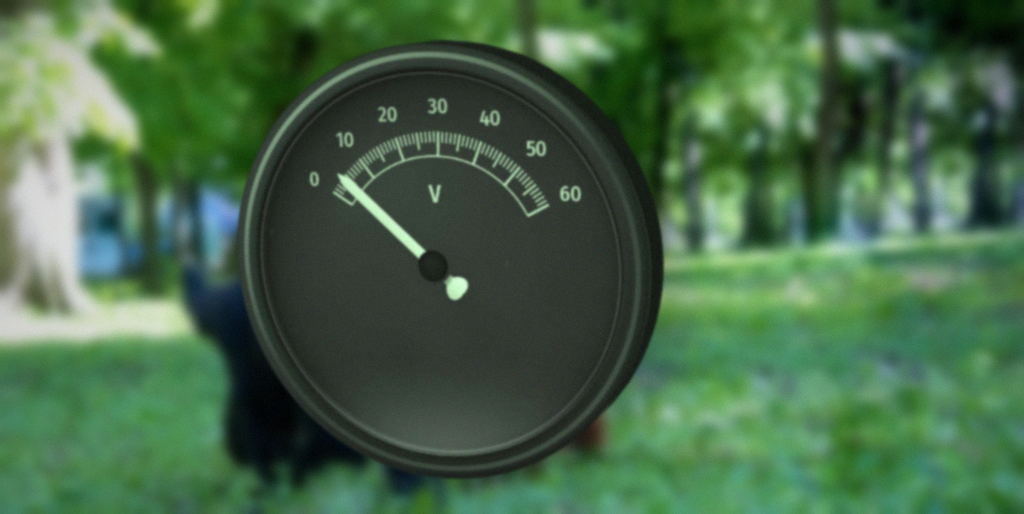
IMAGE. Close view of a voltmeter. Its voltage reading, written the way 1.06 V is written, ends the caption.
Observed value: 5 V
